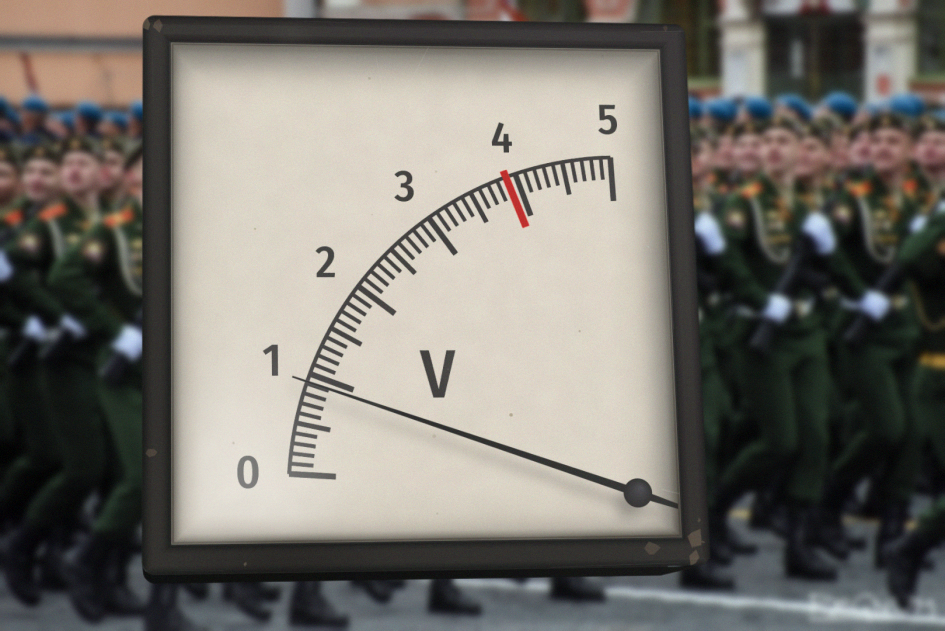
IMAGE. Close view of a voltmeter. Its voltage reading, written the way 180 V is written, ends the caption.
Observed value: 0.9 V
